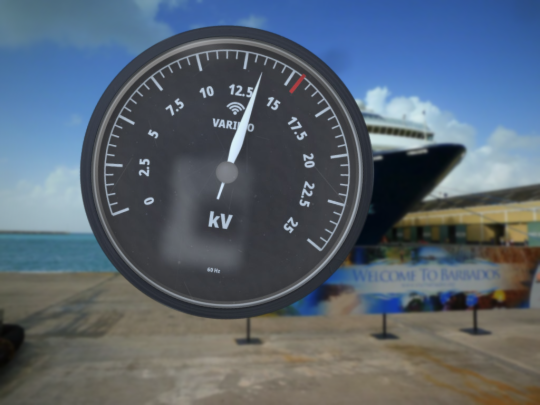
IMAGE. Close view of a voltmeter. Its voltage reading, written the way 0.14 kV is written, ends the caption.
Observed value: 13.5 kV
